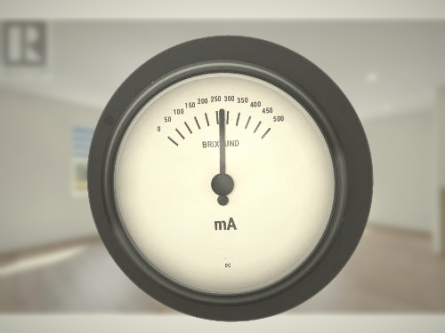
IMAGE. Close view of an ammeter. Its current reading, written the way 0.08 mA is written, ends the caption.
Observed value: 275 mA
